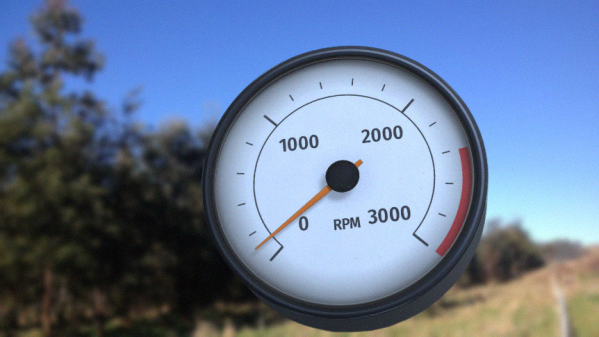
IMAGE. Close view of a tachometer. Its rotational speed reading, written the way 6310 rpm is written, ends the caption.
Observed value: 100 rpm
